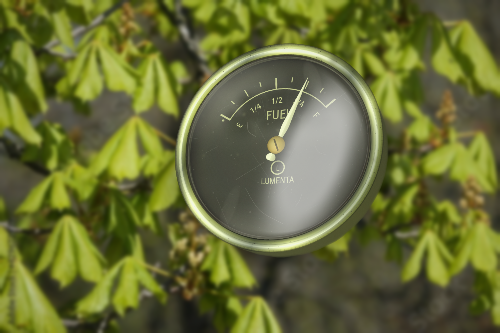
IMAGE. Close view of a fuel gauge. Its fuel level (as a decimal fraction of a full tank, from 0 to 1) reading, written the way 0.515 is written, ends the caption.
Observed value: 0.75
